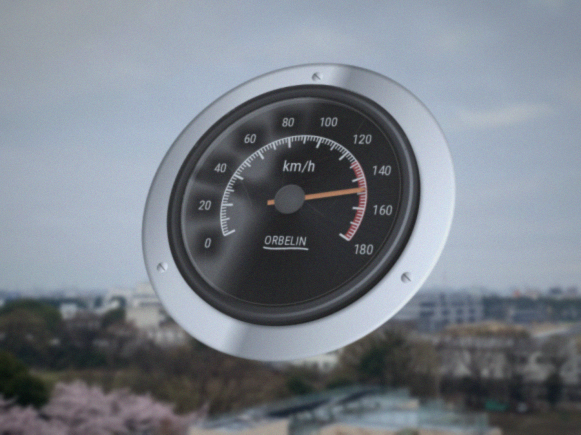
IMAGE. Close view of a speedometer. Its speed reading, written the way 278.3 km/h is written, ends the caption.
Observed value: 150 km/h
